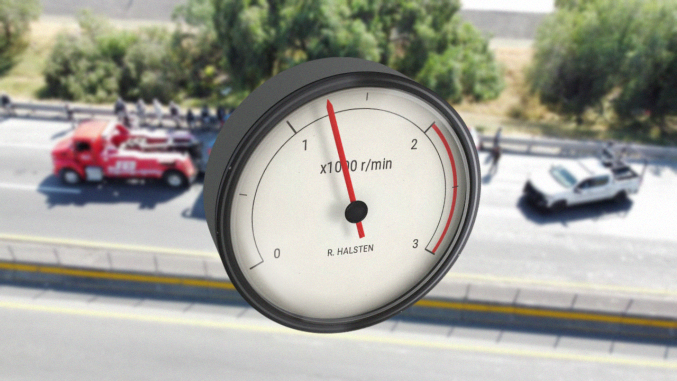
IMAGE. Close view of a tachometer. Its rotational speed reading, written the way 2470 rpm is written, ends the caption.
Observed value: 1250 rpm
